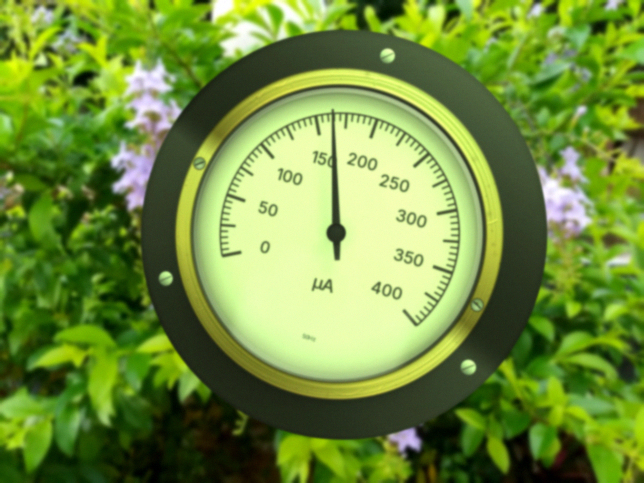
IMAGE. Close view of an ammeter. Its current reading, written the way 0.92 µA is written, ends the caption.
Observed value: 165 µA
